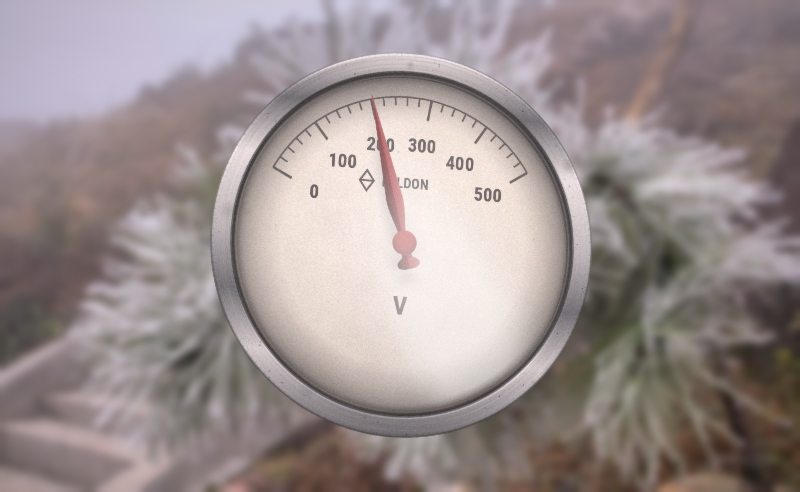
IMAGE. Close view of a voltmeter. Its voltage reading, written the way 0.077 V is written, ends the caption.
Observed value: 200 V
